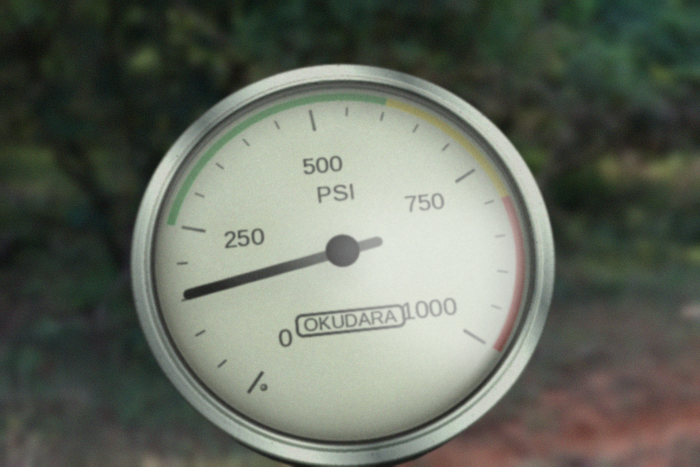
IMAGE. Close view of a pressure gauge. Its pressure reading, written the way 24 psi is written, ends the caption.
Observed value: 150 psi
